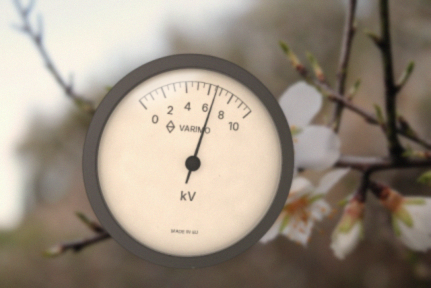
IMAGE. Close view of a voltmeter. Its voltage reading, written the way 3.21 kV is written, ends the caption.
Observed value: 6.5 kV
